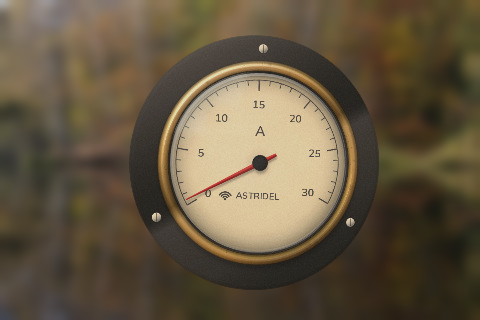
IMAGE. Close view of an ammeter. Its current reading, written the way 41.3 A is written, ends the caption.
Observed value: 0.5 A
